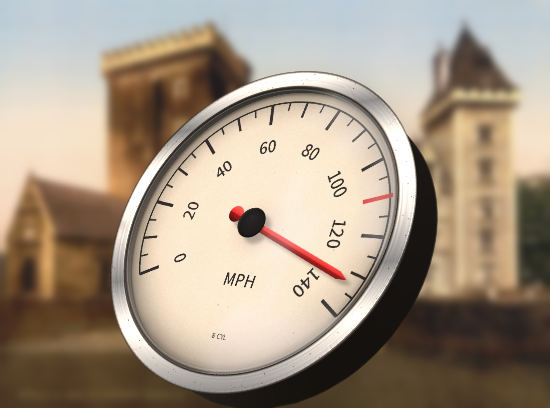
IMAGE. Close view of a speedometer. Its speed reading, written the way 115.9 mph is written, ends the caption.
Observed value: 132.5 mph
